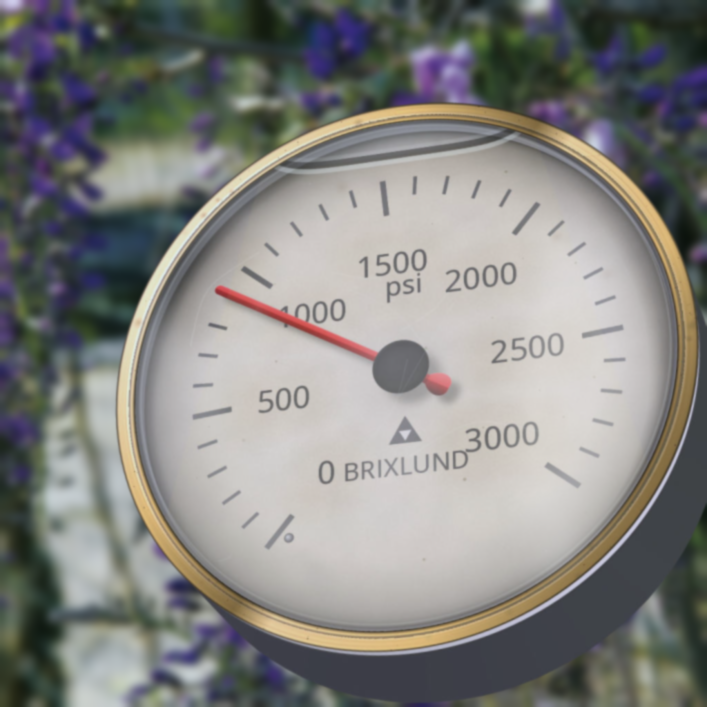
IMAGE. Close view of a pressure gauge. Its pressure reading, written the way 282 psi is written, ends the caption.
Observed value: 900 psi
